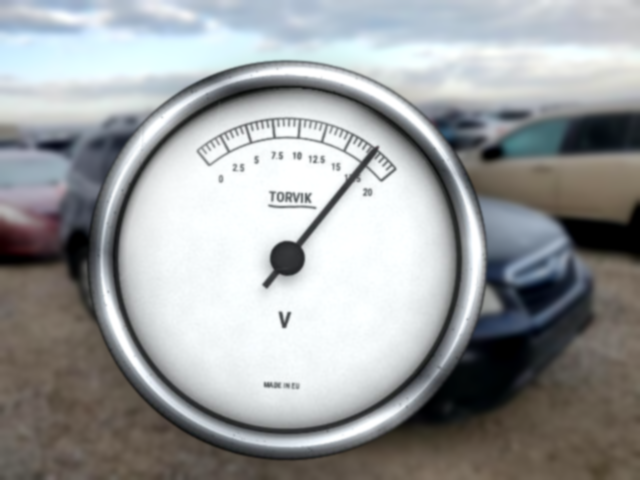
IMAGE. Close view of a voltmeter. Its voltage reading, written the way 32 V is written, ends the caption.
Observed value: 17.5 V
